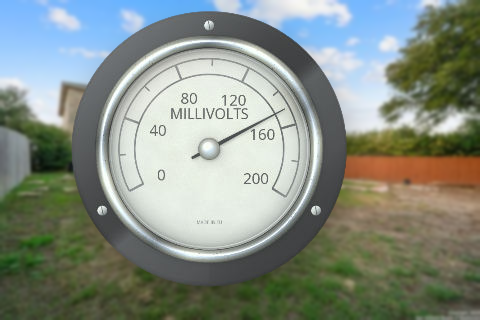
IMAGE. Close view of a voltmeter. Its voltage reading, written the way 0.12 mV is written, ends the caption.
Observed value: 150 mV
